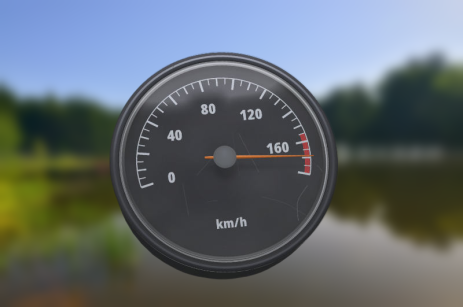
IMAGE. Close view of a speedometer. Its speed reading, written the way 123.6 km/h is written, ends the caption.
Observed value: 170 km/h
